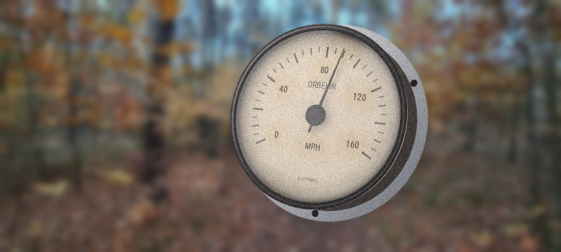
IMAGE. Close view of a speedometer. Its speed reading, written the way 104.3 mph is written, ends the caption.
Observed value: 90 mph
